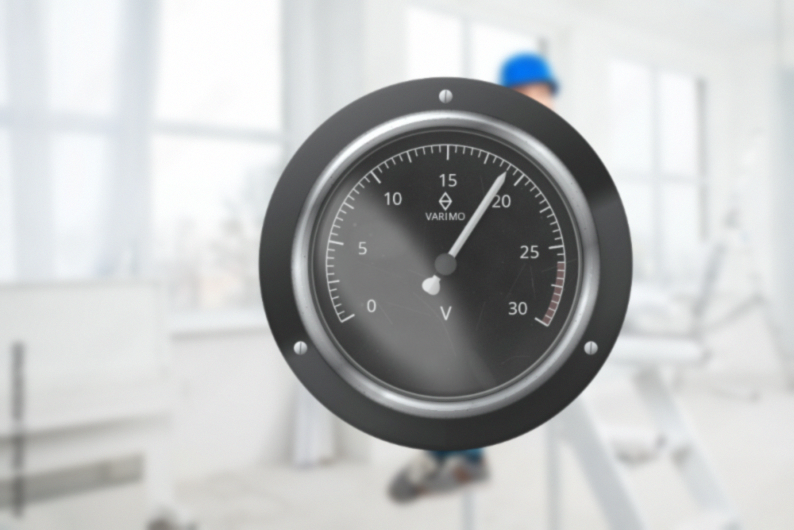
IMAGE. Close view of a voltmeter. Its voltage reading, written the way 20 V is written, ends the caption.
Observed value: 19 V
